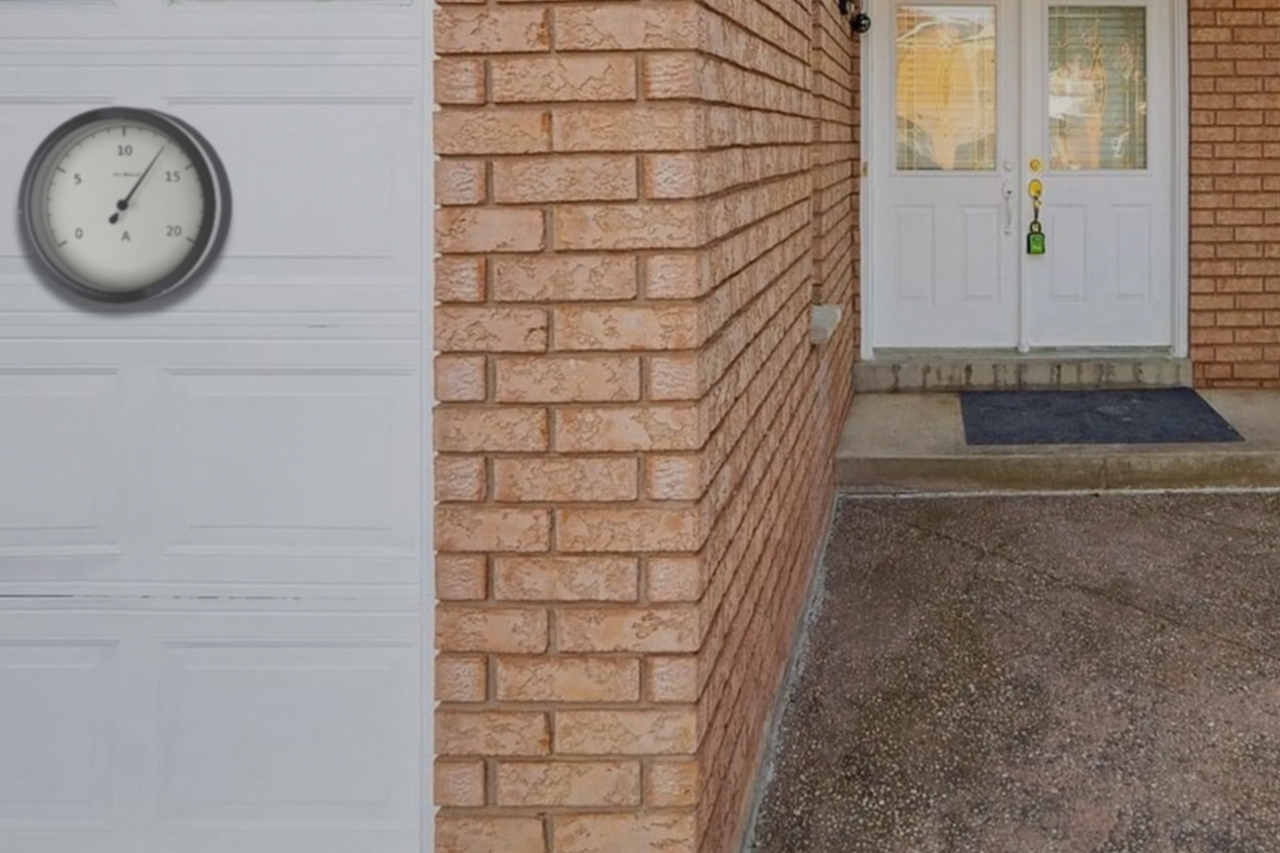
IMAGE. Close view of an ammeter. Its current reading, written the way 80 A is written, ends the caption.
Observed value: 13 A
